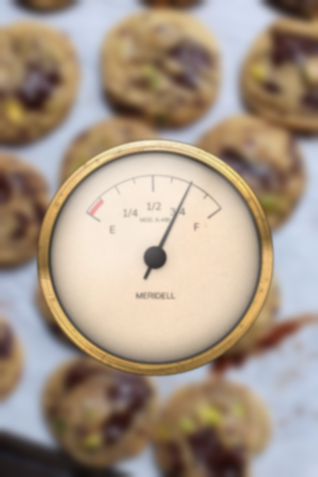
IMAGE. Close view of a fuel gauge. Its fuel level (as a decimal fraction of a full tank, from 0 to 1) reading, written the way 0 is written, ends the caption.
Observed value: 0.75
